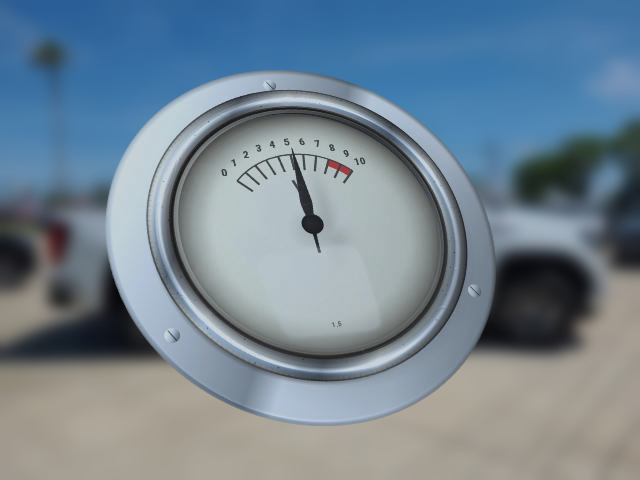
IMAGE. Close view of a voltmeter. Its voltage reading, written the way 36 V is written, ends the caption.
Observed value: 5 V
